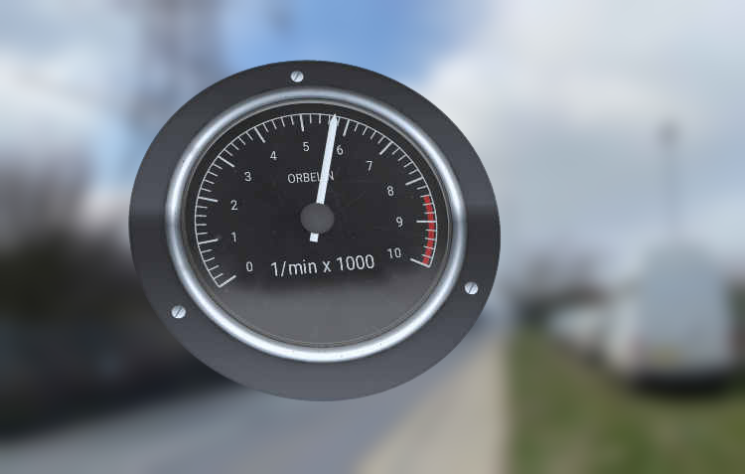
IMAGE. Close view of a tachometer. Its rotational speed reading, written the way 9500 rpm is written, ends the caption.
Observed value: 5700 rpm
